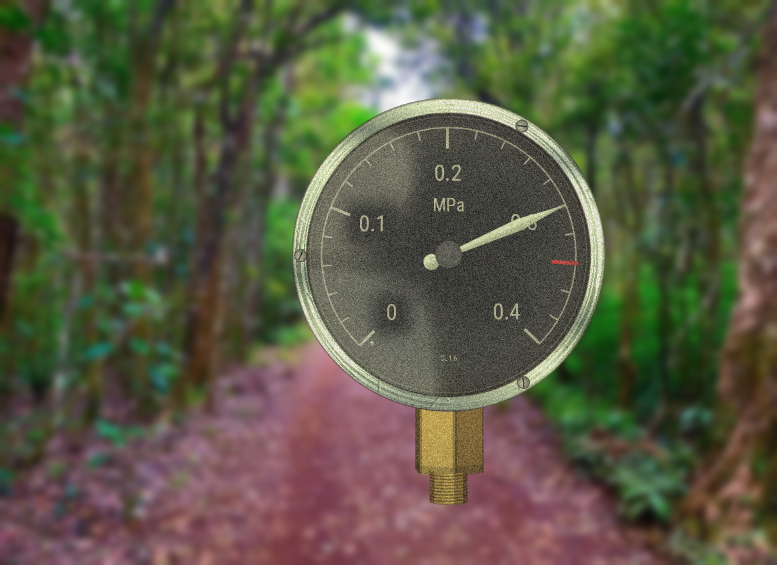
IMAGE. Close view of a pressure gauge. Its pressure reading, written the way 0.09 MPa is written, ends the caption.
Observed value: 0.3 MPa
